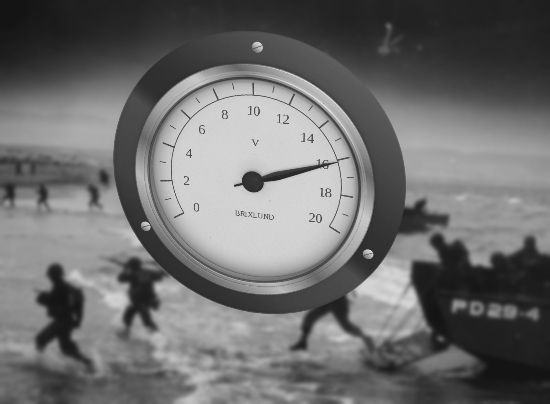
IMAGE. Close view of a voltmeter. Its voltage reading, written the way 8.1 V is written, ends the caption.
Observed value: 16 V
